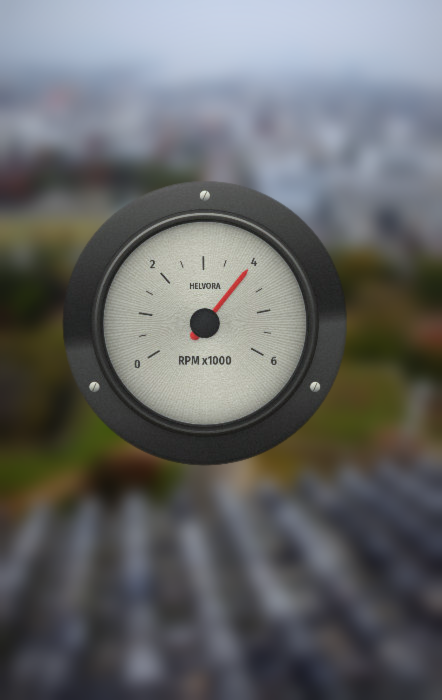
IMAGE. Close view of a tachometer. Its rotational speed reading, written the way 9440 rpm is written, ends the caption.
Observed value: 4000 rpm
